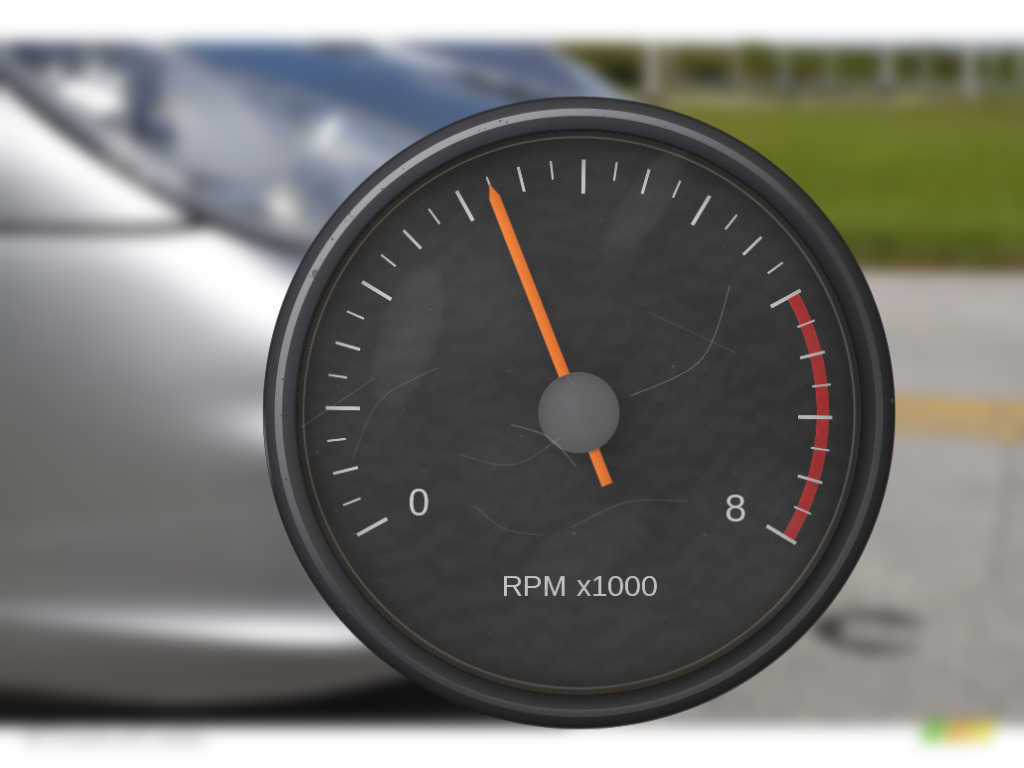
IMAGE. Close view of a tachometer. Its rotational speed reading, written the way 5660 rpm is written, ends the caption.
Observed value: 3250 rpm
